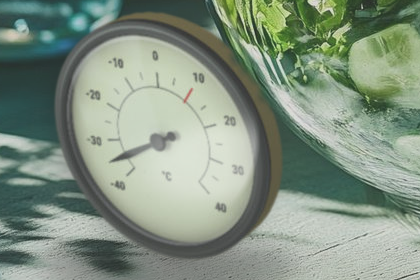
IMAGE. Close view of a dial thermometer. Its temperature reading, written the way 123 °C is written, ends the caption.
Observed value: -35 °C
